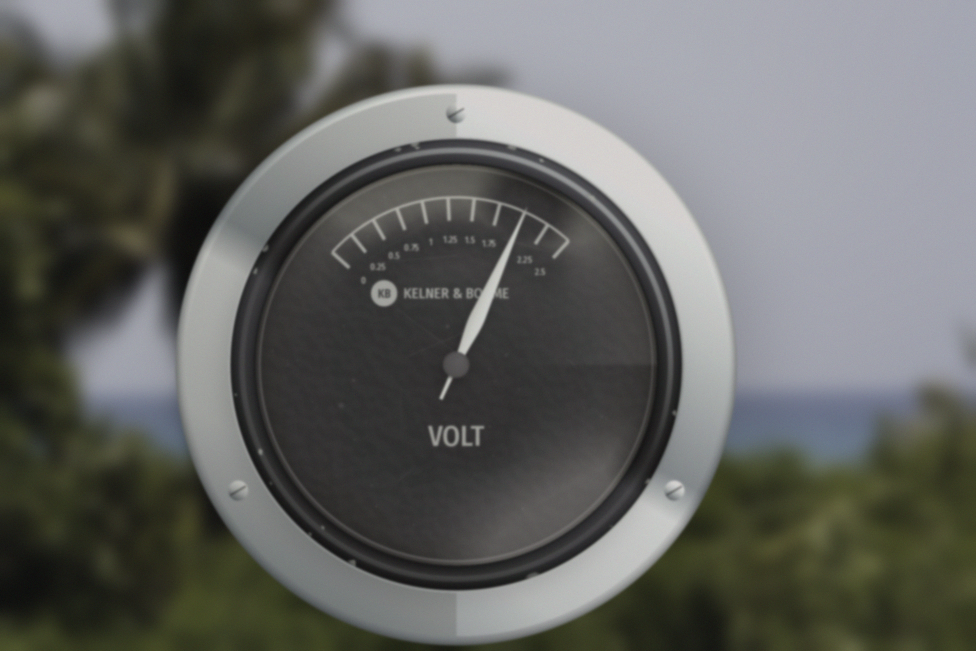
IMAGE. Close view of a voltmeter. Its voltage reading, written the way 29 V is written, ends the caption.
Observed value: 2 V
